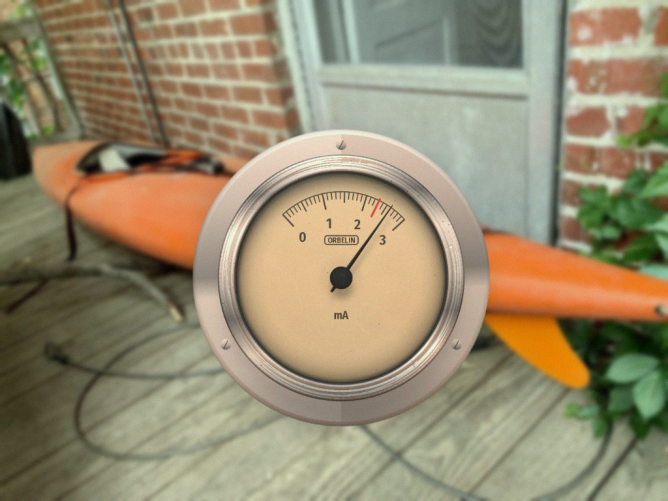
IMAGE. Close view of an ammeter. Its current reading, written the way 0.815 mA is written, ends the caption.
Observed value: 2.6 mA
